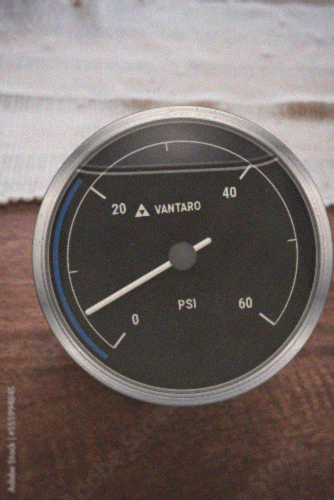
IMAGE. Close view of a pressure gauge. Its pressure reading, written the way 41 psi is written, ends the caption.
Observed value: 5 psi
